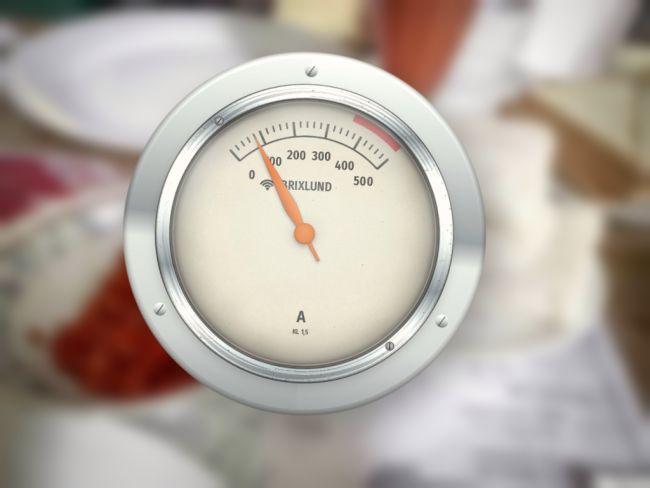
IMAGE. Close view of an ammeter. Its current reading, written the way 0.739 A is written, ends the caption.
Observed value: 80 A
